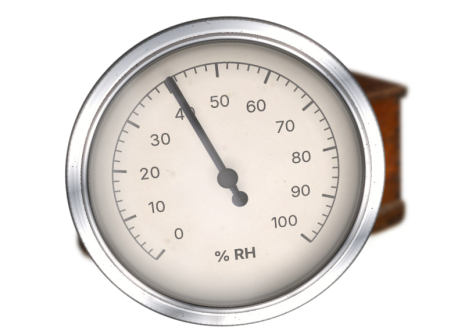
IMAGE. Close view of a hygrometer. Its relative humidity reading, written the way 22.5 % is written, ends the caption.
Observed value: 41 %
